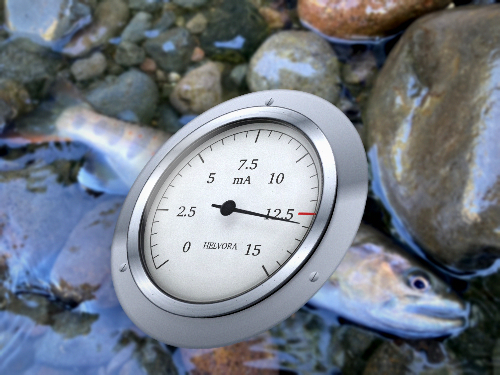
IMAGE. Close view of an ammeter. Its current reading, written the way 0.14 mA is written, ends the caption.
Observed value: 13 mA
